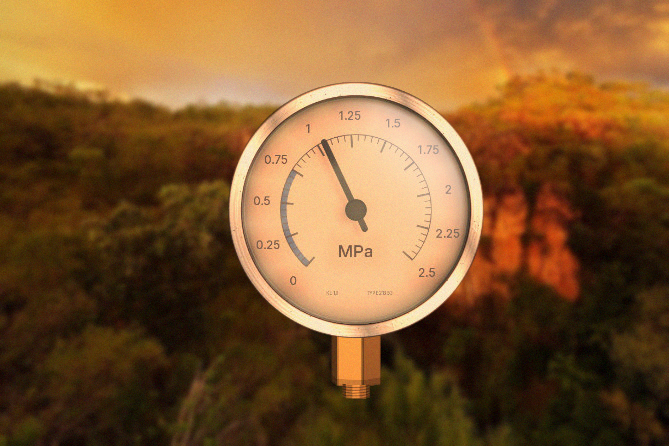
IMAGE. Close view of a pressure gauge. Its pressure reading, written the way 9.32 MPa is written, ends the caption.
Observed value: 1.05 MPa
